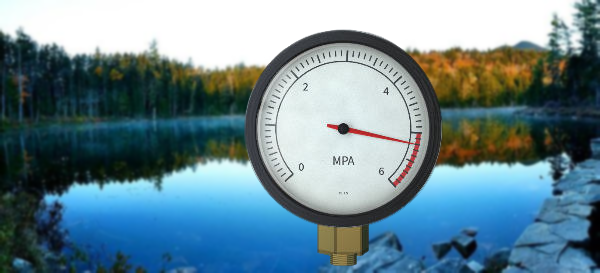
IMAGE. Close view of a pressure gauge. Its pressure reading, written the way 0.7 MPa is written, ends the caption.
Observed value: 5.2 MPa
